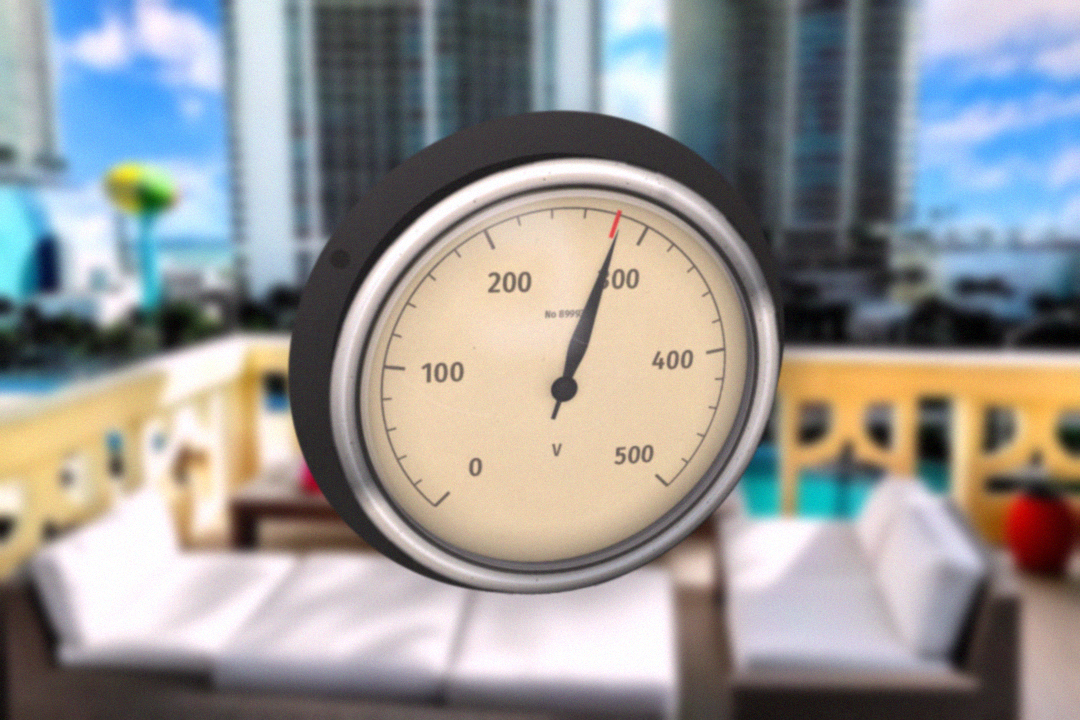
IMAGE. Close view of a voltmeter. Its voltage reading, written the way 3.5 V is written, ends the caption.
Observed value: 280 V
